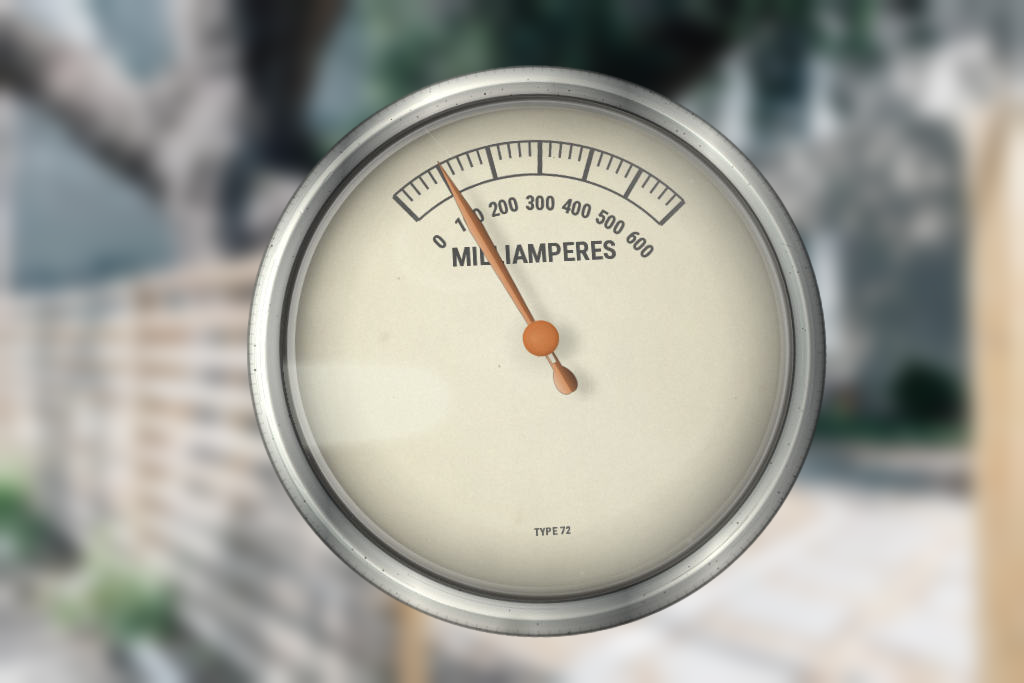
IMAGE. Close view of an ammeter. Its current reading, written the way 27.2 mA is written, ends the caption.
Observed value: 100 mA
